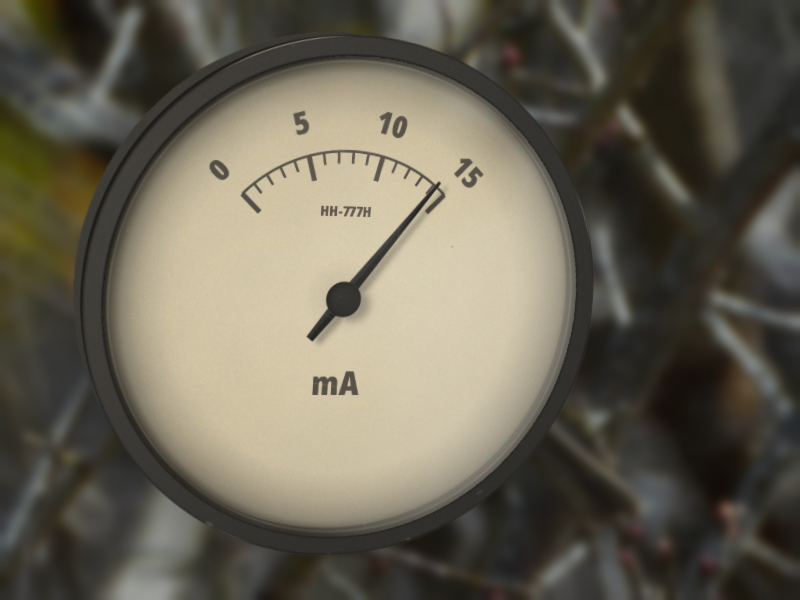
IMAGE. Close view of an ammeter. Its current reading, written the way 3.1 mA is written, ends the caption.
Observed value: 14 mA
